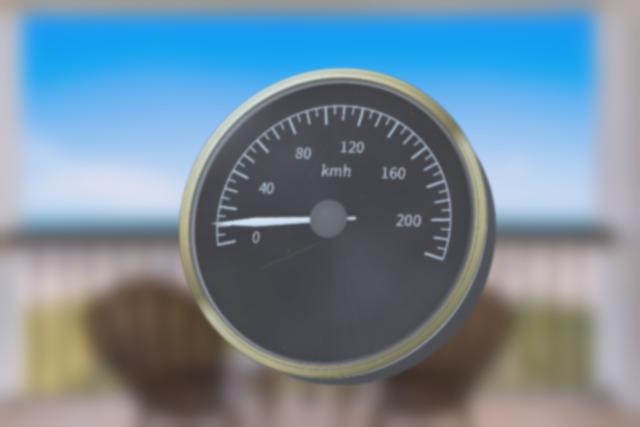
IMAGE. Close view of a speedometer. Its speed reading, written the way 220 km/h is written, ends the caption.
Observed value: 10 km/h
